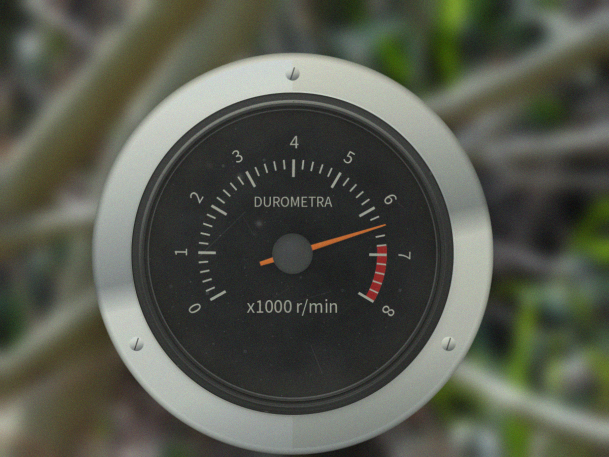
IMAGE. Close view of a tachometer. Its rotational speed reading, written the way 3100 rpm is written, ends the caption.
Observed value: 6400 rpm
